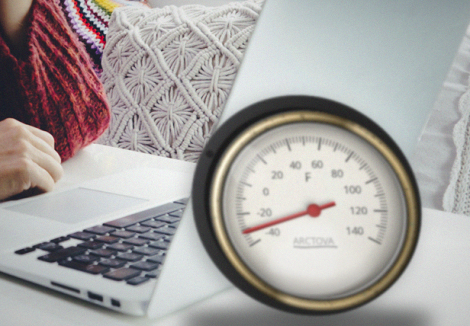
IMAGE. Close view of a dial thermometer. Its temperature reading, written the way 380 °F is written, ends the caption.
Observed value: -30 °F
